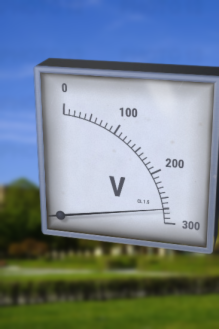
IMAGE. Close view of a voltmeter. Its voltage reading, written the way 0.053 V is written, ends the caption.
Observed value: 270 V
